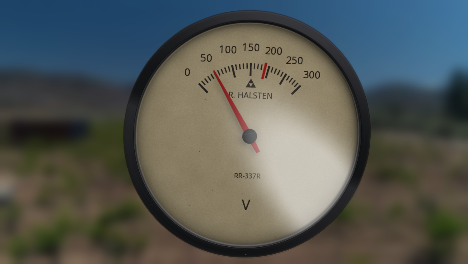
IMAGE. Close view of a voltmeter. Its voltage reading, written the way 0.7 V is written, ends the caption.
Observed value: 50 V
